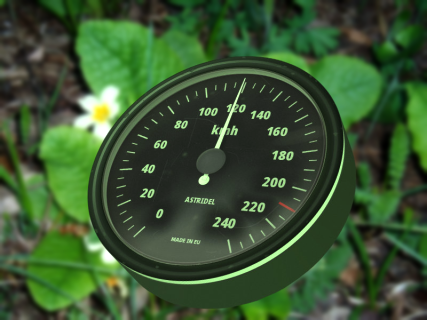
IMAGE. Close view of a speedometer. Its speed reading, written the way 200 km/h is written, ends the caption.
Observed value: 120 km/h
